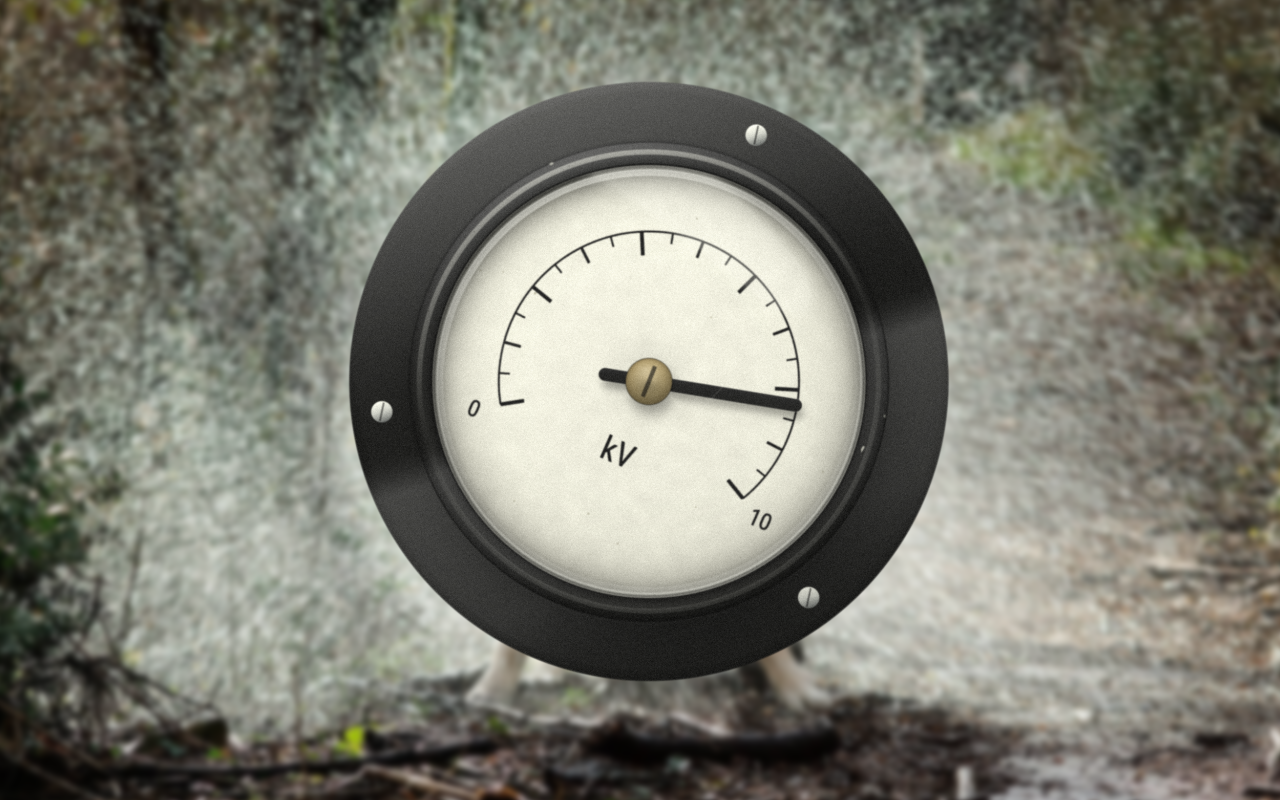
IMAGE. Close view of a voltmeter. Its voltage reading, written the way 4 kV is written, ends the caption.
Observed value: 8.25 kV
